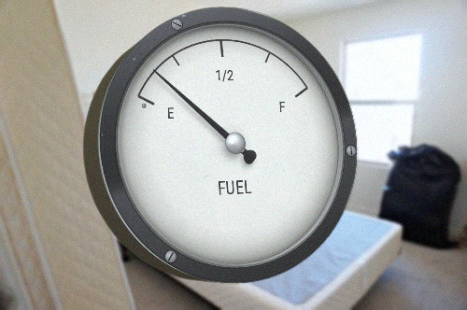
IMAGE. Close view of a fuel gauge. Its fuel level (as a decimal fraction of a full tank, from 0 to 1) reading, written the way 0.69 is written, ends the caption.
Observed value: 0.125
